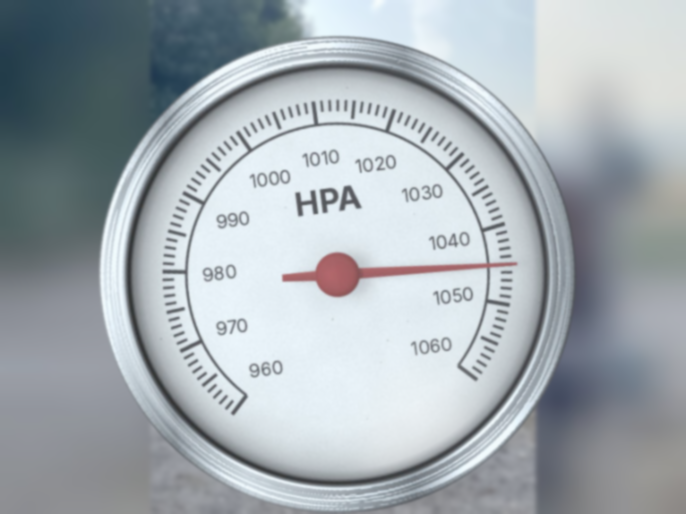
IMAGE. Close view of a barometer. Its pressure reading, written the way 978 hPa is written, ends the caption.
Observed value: 1045 hPa
